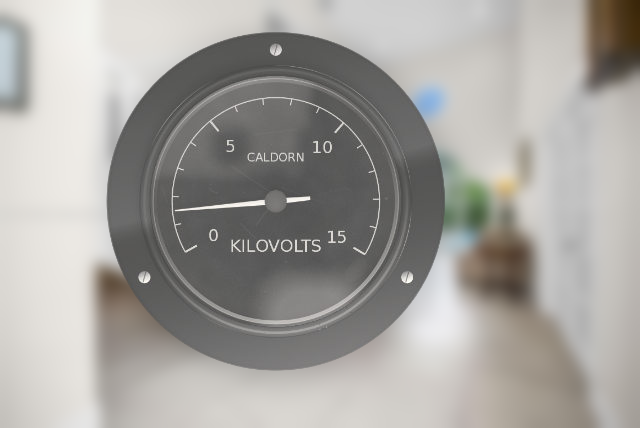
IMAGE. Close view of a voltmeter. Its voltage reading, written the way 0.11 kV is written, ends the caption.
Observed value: 1.5 kV
